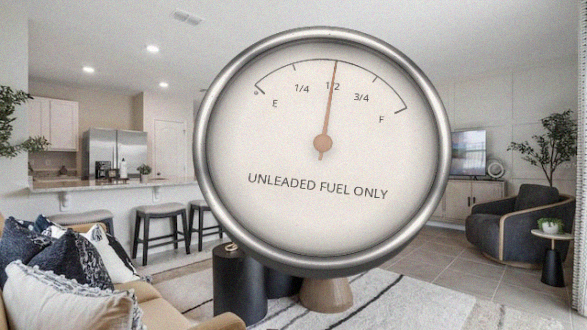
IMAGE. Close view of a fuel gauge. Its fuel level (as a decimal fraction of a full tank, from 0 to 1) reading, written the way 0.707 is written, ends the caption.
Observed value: 0.5
